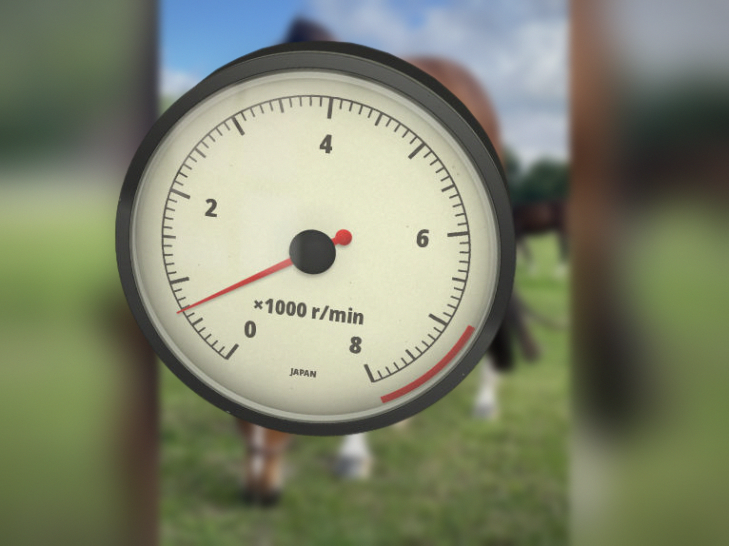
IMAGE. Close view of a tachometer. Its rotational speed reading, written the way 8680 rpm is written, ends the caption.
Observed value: 700 rpm
